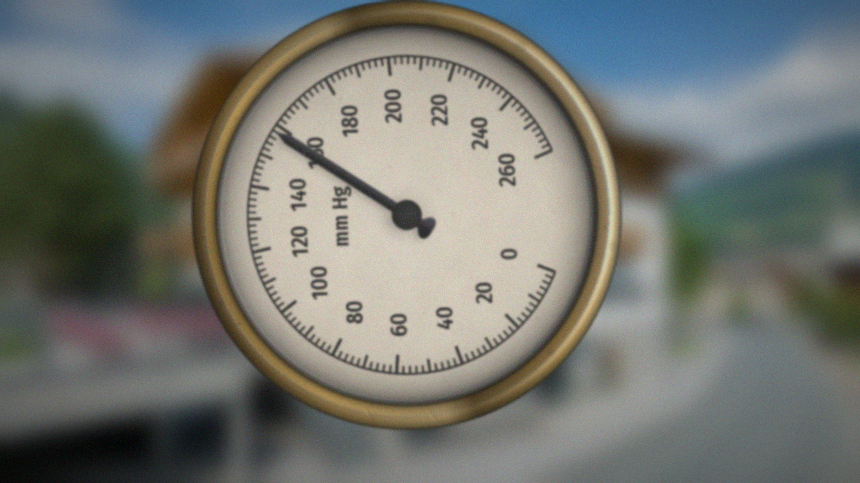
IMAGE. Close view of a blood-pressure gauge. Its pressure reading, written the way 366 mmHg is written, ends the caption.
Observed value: 158 mmHg
